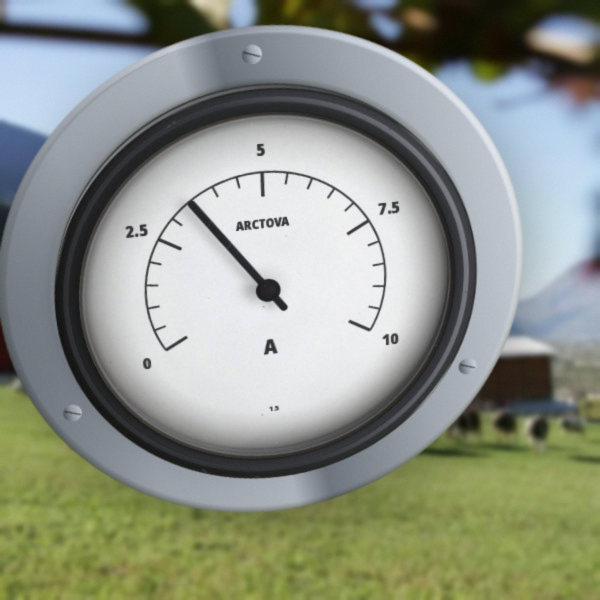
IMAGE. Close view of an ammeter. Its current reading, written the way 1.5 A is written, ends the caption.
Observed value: 3.5 A
